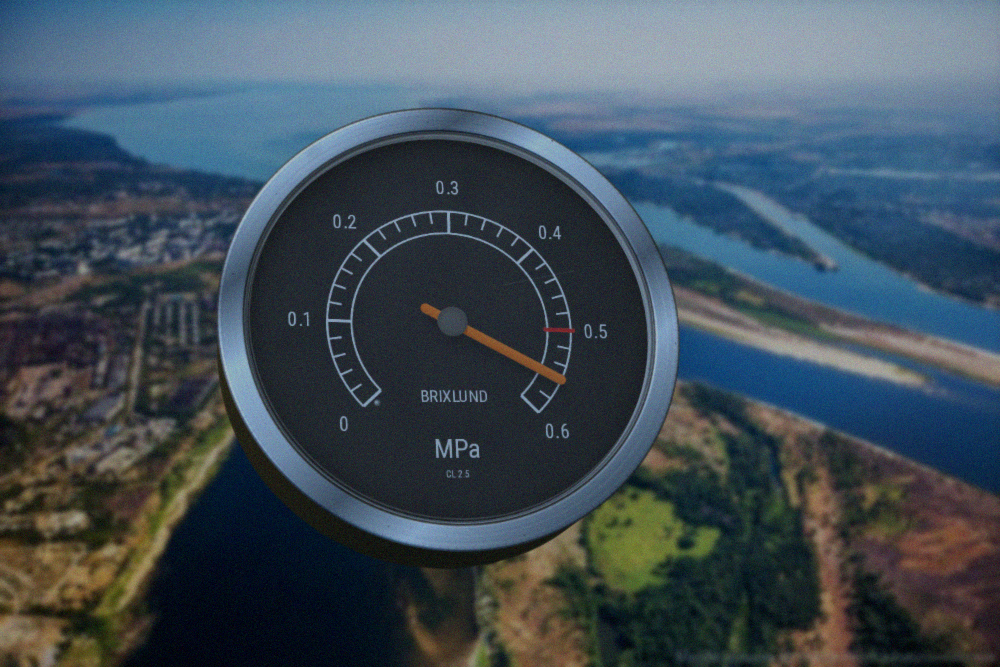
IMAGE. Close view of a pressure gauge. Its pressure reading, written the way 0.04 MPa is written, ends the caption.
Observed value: 0.56 MPa
